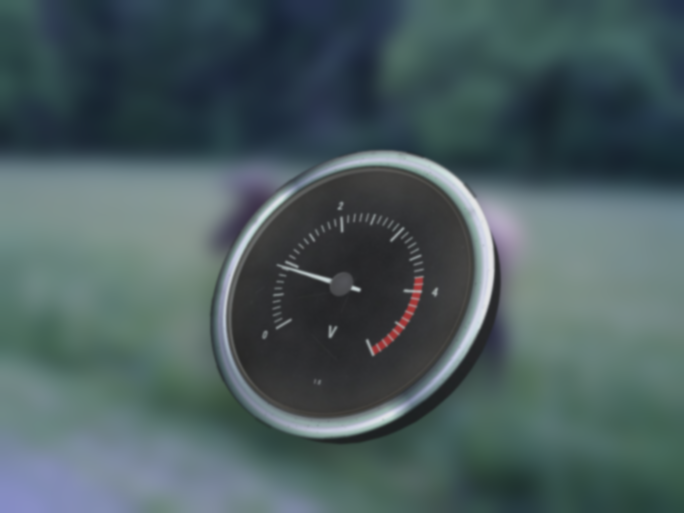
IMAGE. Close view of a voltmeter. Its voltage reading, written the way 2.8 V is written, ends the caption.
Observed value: 0.9 V
